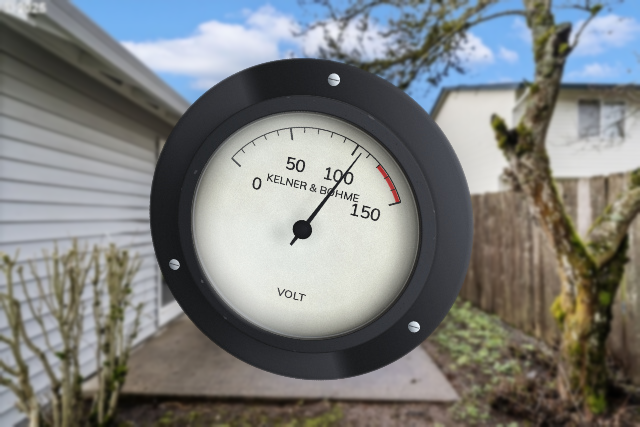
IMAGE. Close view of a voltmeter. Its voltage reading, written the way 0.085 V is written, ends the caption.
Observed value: 105 V
